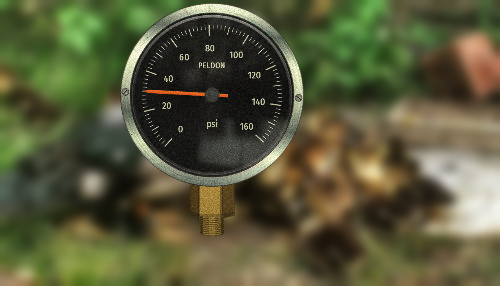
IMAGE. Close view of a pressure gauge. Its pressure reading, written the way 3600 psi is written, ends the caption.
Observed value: 30 psi
